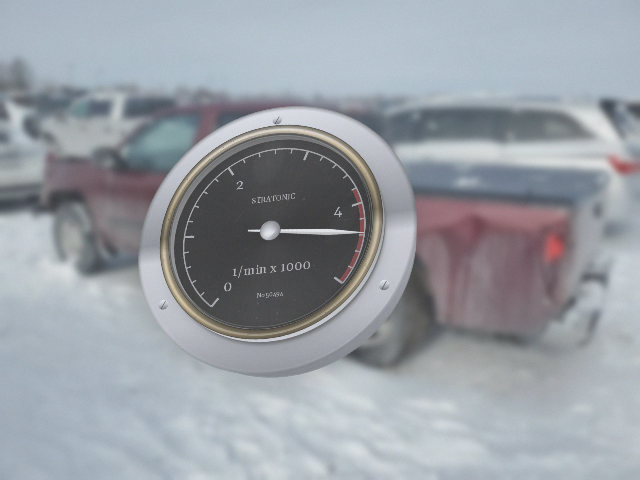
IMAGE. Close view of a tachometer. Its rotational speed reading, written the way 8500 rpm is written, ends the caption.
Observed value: 4400 rpm
